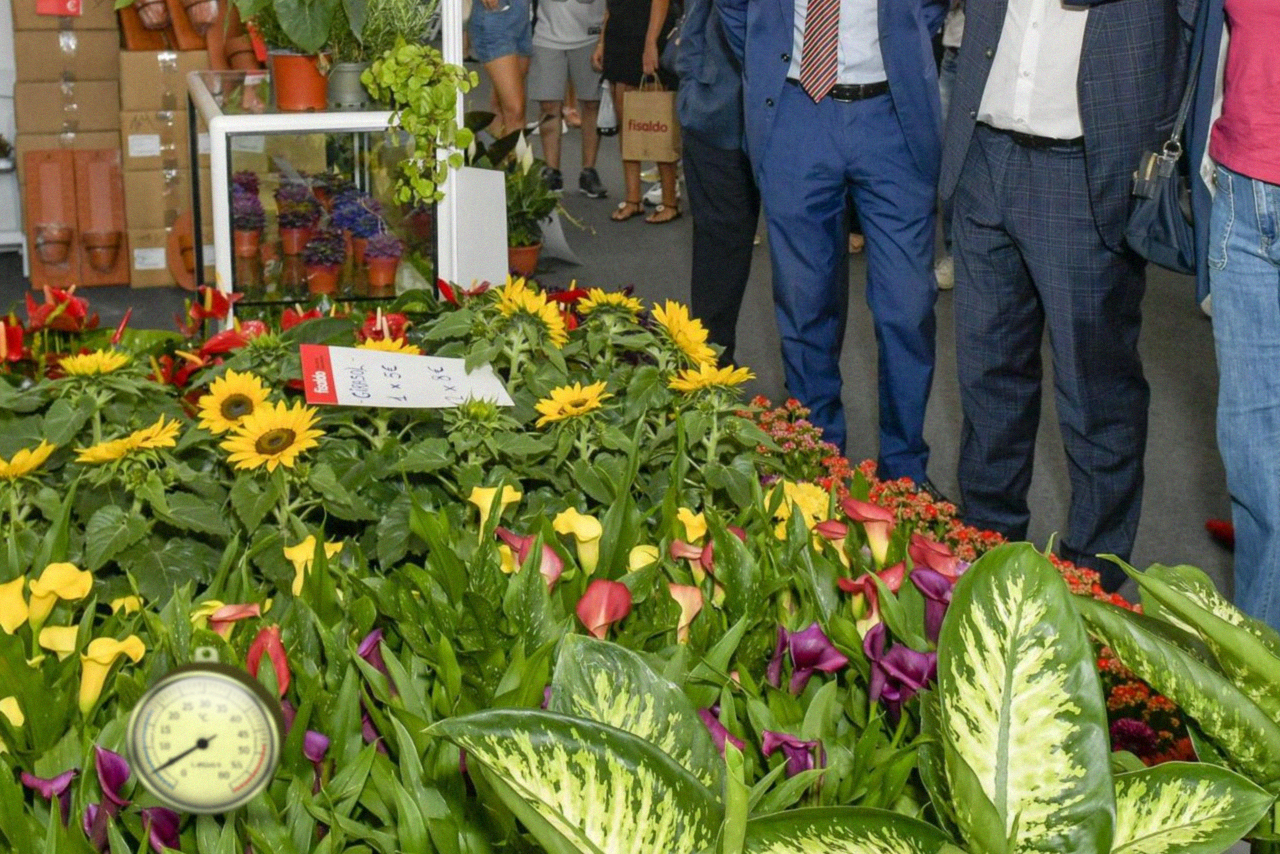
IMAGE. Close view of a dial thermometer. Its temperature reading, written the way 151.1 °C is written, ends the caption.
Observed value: 5 °C
